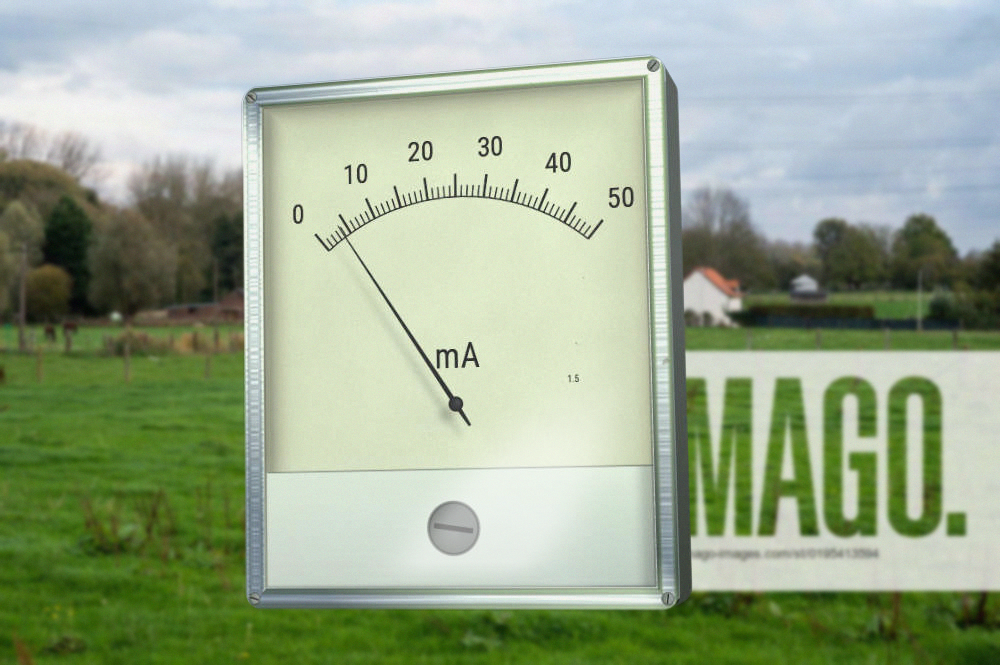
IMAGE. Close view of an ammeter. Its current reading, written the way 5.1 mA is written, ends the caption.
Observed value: 4 mA
